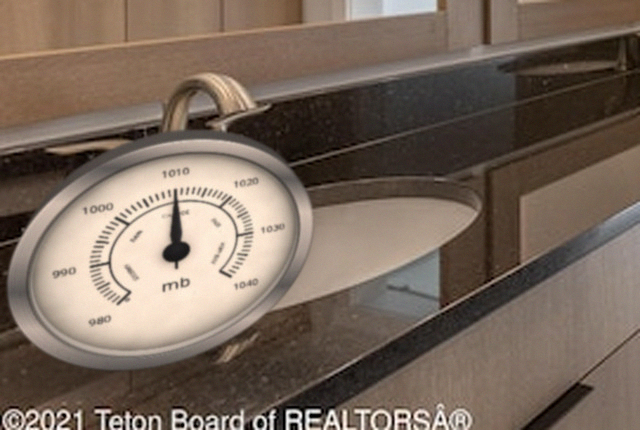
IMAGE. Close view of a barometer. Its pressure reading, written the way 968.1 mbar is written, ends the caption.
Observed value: 1010 mbar
